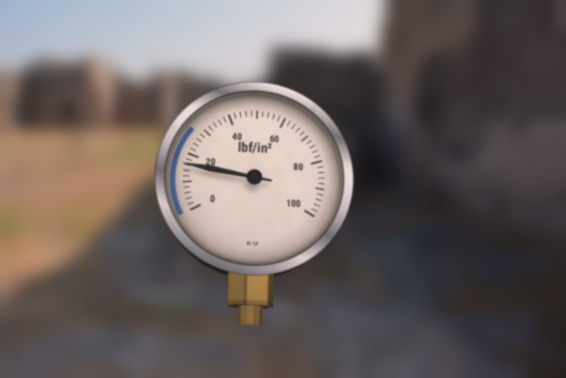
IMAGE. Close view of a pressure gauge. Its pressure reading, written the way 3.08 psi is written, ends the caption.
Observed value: 16 psi
